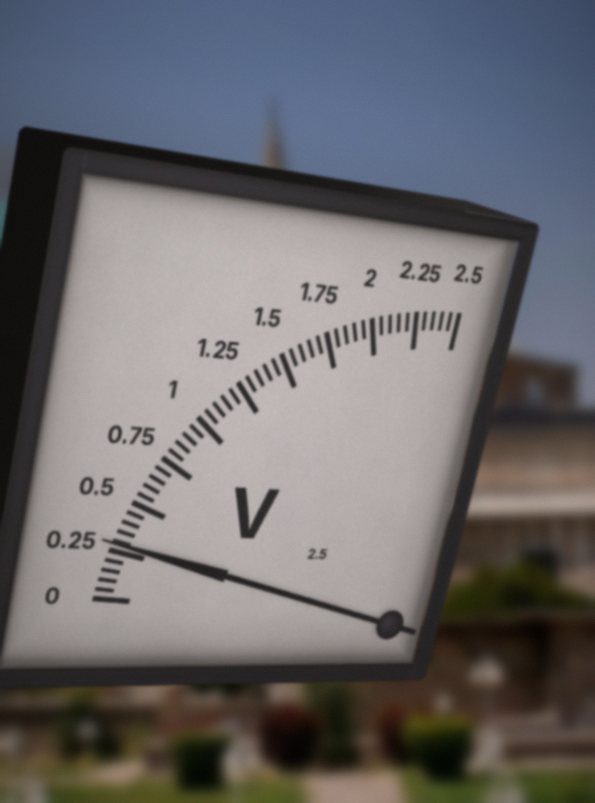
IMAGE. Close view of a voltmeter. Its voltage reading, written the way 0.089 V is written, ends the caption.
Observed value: 0.3 V
